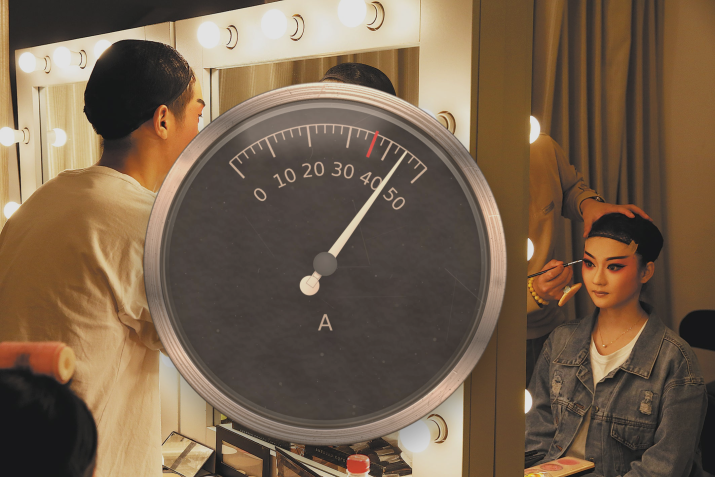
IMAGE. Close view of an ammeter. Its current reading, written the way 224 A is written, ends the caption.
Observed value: 44 A
